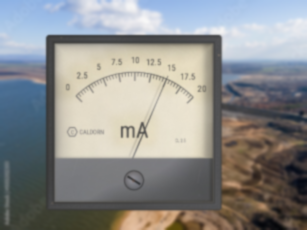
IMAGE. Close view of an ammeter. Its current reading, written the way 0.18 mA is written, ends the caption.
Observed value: 15 mA
